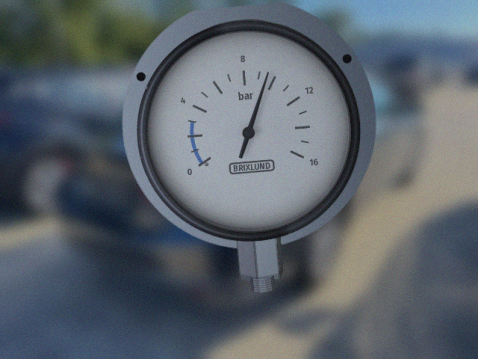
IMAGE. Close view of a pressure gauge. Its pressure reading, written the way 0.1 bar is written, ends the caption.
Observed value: 9.5 bar
